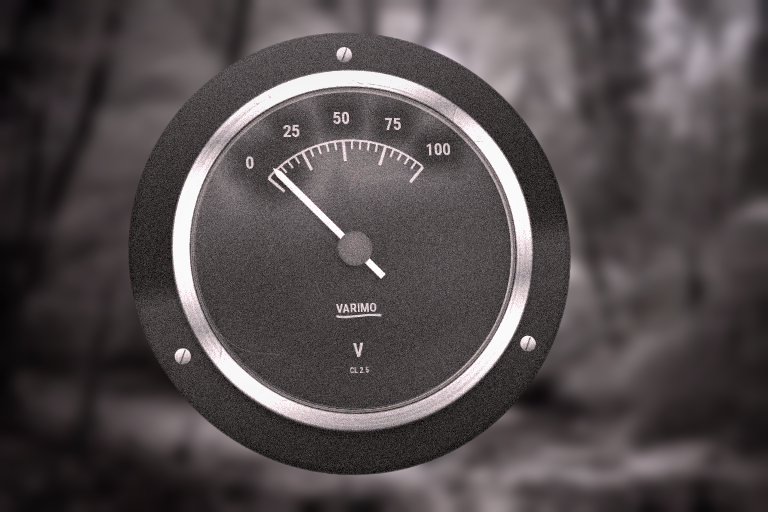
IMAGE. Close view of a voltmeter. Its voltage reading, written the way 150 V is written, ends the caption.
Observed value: 5 V
